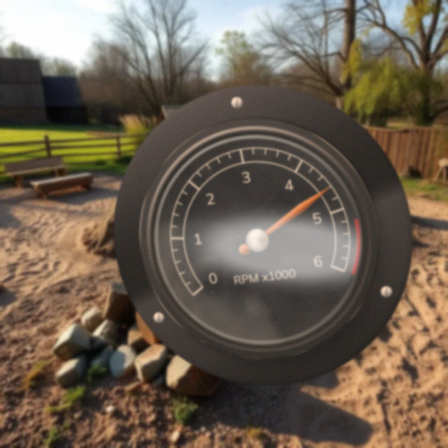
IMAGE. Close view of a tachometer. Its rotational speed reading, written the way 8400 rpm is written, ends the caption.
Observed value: 4600 rpm
